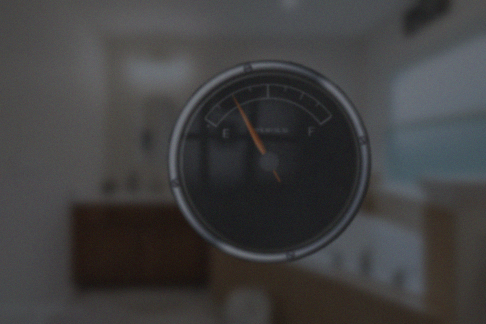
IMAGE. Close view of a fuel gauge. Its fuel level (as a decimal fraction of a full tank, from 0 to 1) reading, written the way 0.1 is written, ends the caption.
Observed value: 0.25
